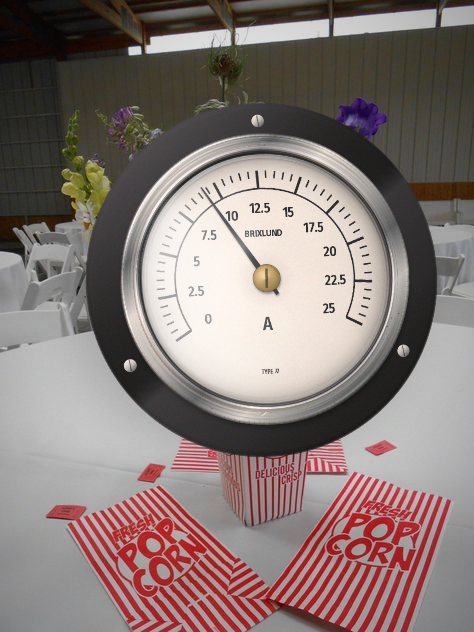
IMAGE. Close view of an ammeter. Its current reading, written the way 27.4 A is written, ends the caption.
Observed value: 9.25 A
